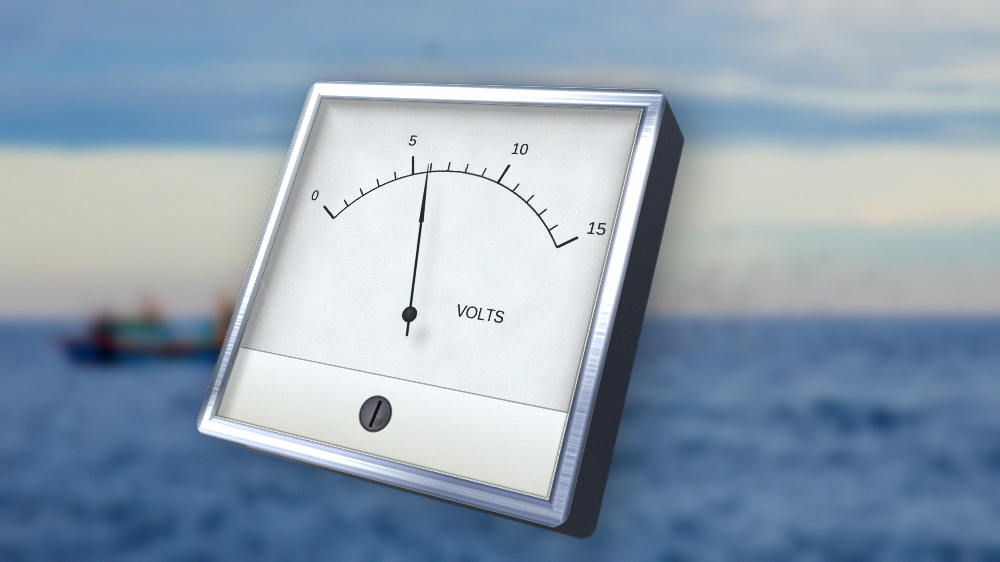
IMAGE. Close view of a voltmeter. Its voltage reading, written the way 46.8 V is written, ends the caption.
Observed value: 6 V
